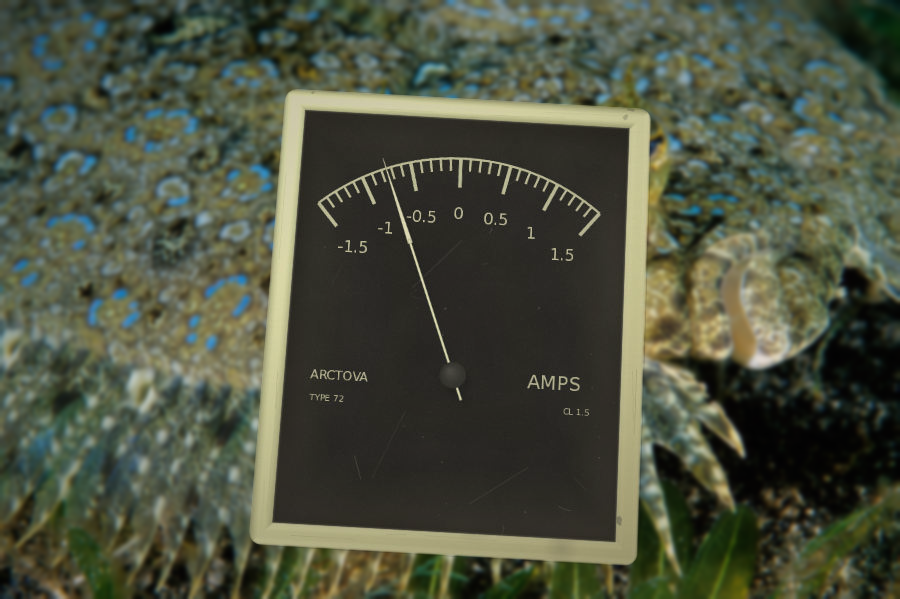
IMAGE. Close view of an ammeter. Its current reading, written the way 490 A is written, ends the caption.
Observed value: -0.75 A
